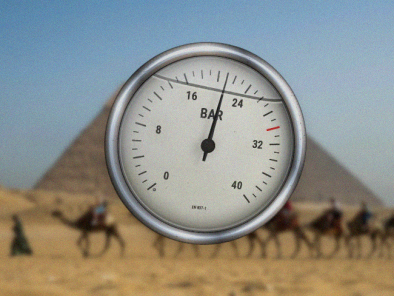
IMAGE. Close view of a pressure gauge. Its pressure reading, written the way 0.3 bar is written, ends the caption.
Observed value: 21 bar
